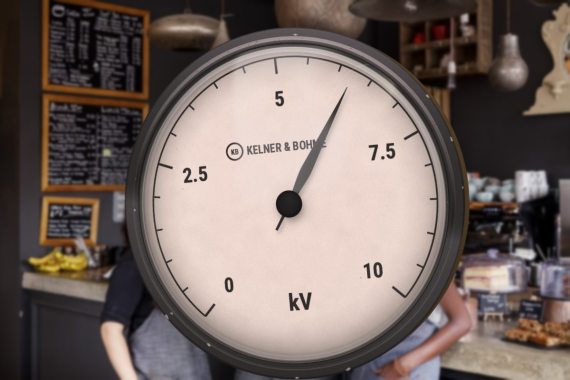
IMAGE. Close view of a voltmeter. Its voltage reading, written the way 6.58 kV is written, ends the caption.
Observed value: 6.25 kV
